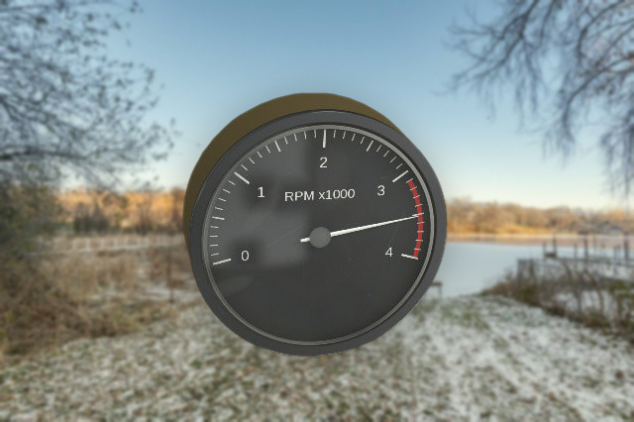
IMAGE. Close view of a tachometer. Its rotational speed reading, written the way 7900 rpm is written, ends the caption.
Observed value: 3500 rpm
